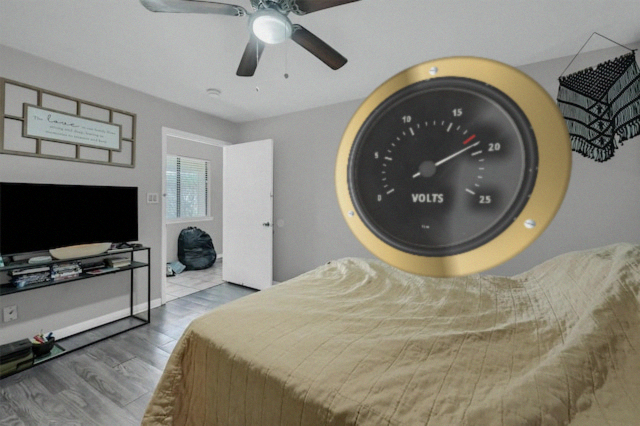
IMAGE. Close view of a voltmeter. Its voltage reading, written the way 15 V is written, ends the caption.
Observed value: 19 V
